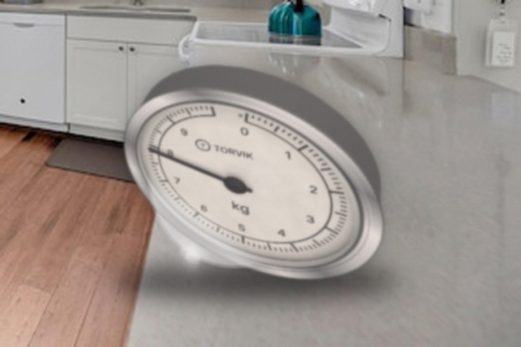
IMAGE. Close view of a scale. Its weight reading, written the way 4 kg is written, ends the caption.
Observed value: 8 kg
